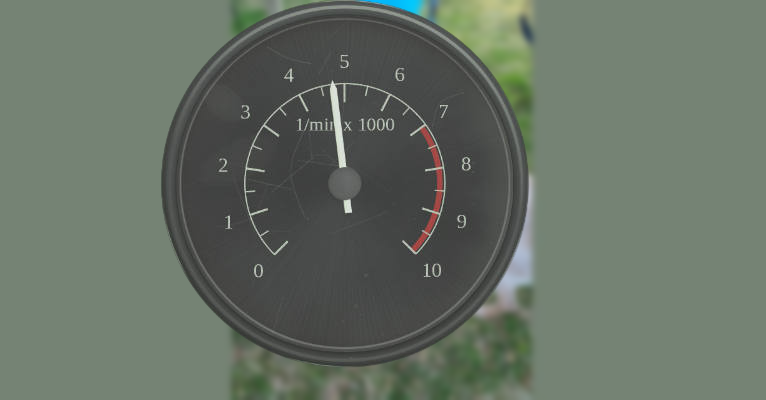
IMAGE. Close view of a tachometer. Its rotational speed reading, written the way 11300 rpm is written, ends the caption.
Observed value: 4750 rpm
